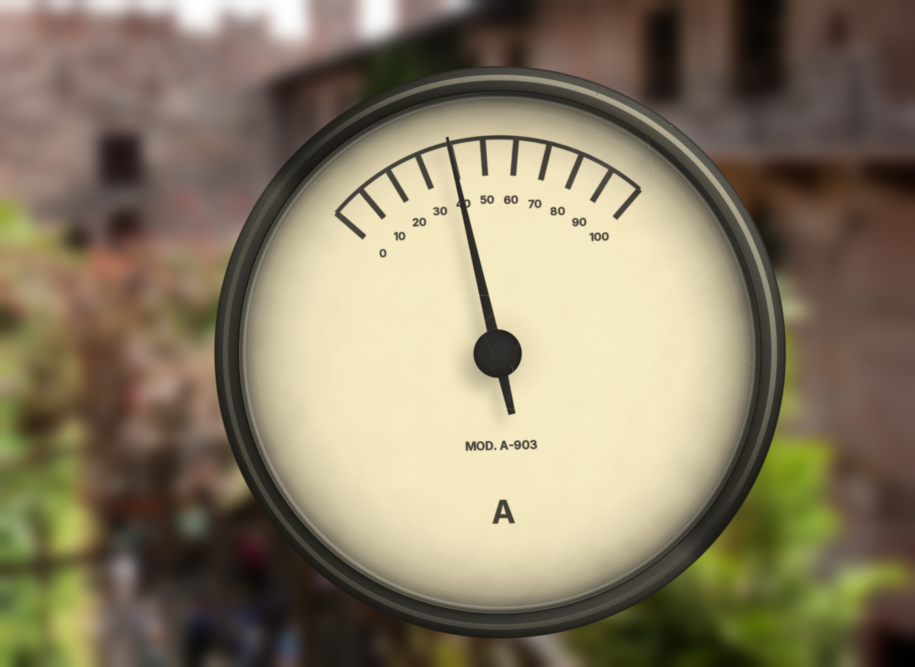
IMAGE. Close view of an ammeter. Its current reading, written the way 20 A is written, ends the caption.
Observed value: 40 A
